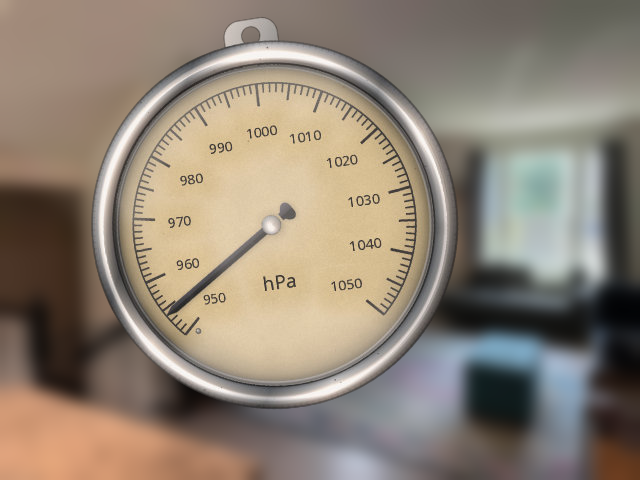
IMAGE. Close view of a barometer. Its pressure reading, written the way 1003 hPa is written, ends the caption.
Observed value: 954 hPa
